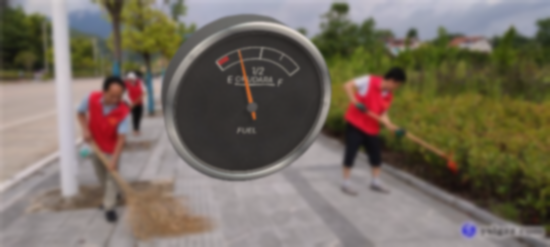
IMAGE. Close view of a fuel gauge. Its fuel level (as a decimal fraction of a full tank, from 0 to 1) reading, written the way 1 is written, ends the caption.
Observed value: 0.25
